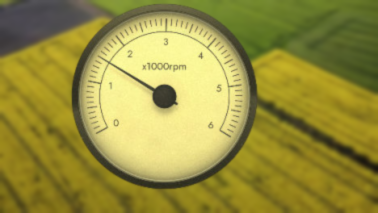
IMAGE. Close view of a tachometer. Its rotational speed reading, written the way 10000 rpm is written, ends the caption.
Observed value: 1500 rpm
